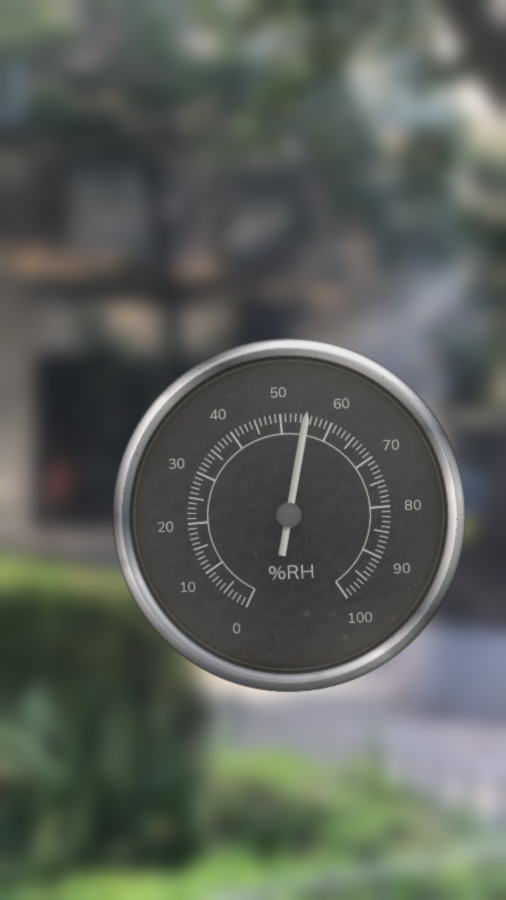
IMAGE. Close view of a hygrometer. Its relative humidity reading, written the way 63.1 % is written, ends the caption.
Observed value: 55 %
